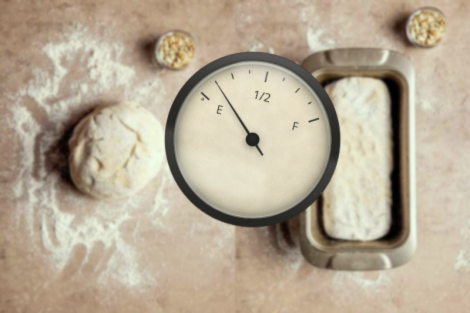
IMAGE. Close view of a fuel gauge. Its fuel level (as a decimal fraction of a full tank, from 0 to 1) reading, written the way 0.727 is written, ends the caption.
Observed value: 0.125
